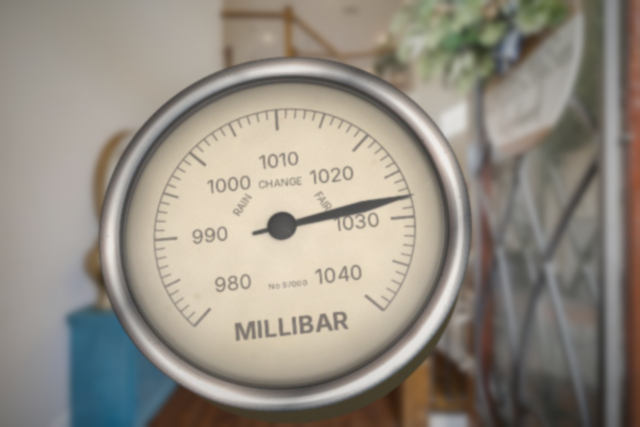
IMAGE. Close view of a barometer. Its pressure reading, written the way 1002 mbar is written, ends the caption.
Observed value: 1028 mbar
